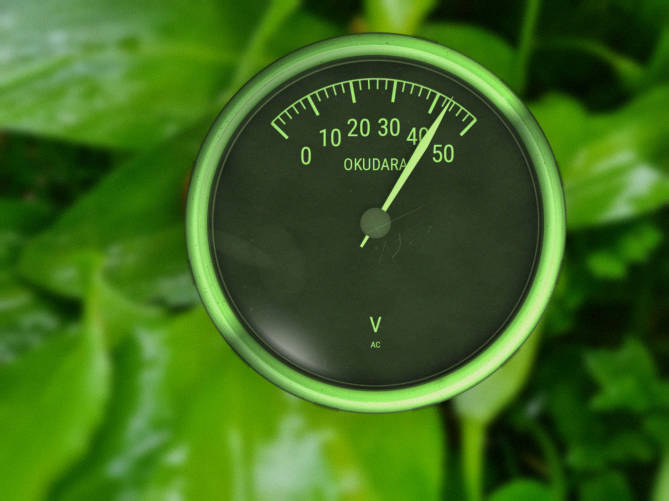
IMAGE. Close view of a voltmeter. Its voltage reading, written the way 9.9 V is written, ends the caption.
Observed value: 43 V
